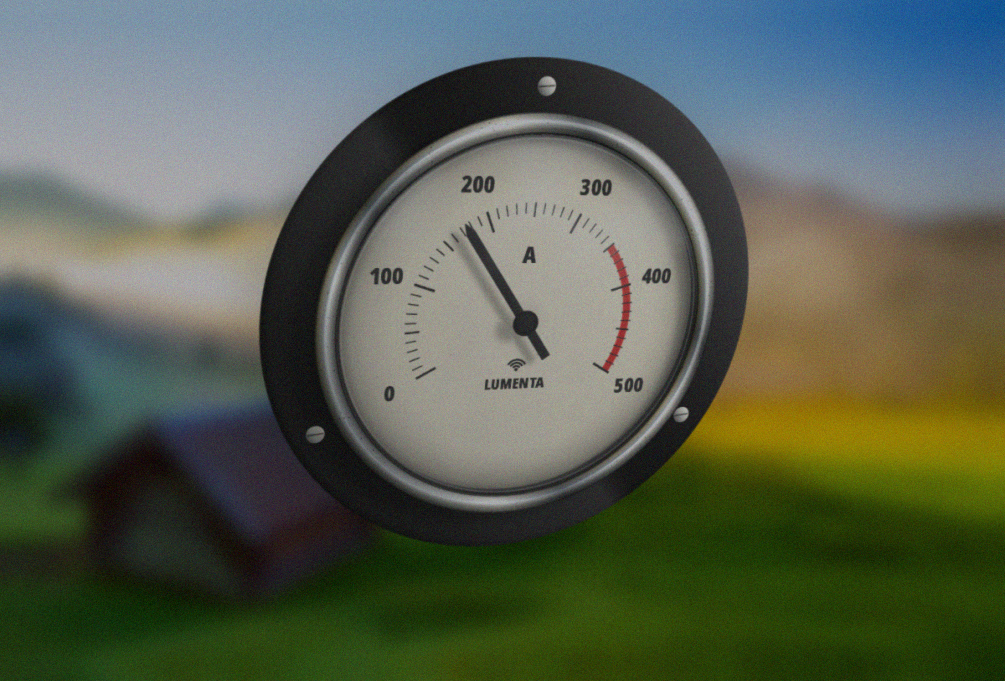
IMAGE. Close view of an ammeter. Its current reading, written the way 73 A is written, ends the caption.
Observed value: 175 A
